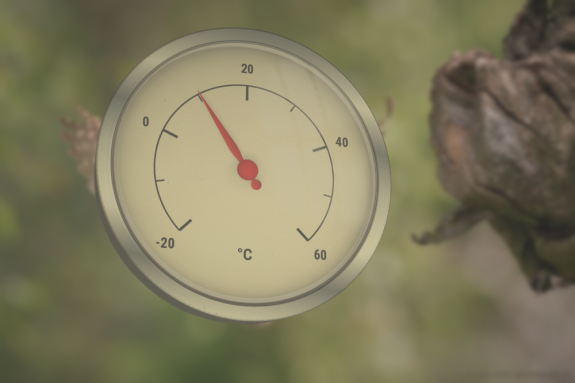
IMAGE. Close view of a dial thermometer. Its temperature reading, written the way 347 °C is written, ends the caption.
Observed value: 10 °C
